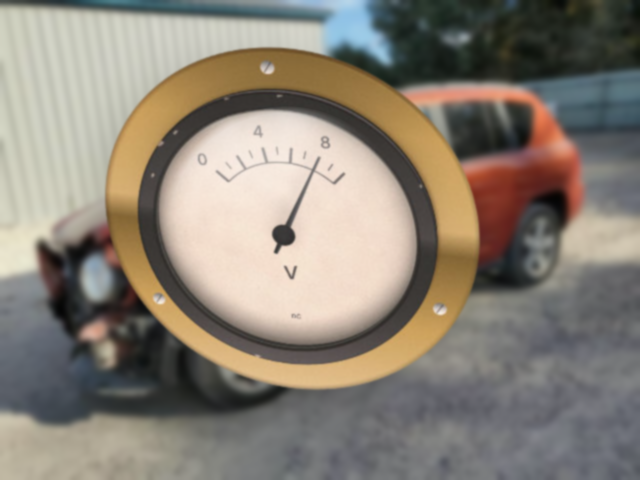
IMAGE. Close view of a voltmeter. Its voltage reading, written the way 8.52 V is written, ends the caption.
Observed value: 8 V
